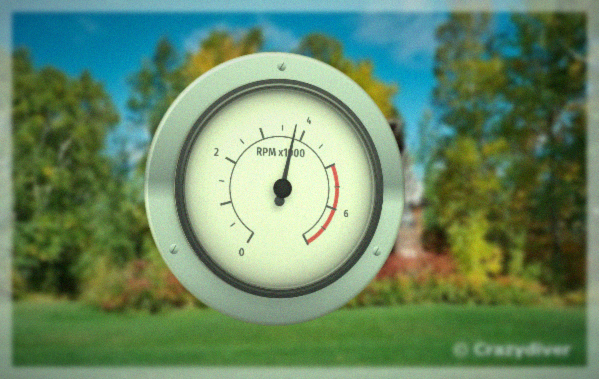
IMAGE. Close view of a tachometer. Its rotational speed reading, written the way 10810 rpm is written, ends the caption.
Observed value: 3750 rpm
